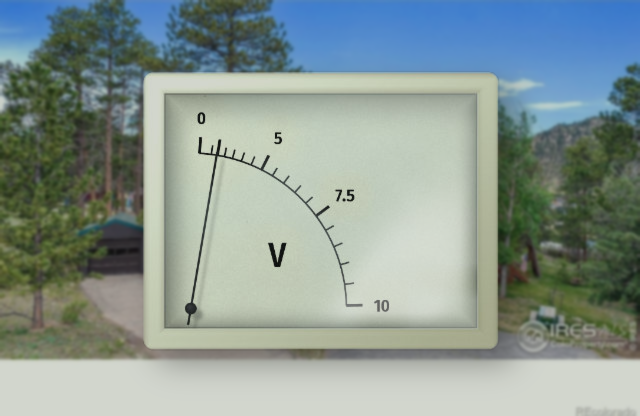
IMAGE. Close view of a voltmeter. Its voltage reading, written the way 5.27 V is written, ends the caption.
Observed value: 2.5 V
